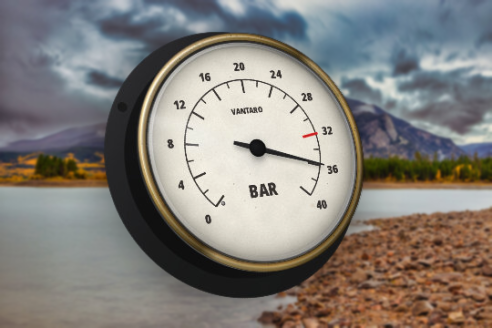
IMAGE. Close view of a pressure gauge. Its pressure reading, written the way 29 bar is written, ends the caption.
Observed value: 36 bar
